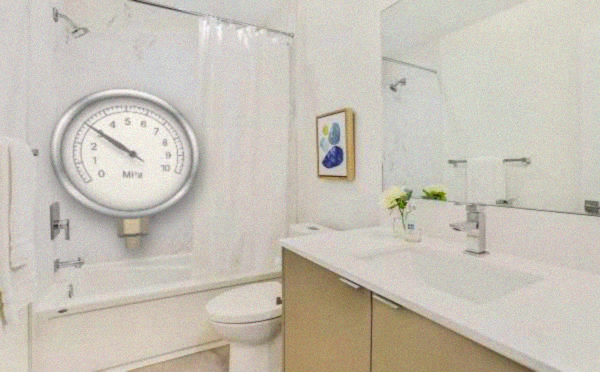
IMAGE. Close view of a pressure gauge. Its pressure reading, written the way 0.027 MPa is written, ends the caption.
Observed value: 3 MPa
